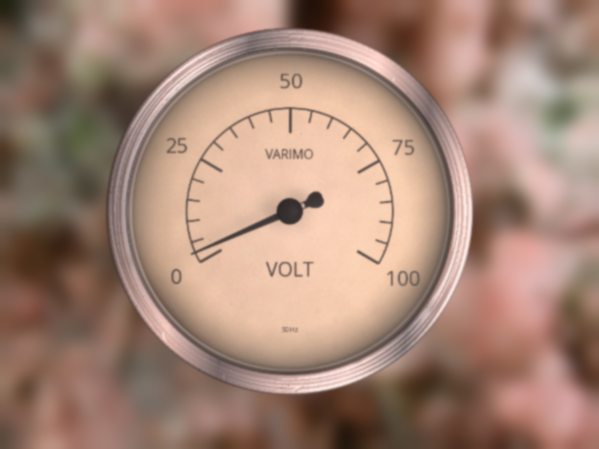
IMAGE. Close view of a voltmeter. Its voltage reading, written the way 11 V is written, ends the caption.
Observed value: 2.5 V
